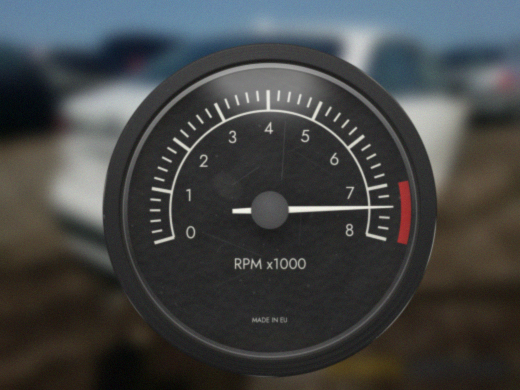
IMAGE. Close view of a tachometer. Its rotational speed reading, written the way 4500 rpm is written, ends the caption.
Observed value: 7400 rpm
